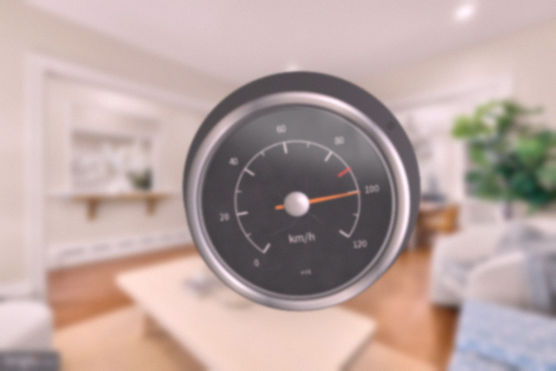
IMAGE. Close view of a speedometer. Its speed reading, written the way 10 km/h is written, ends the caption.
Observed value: 100 km/h
